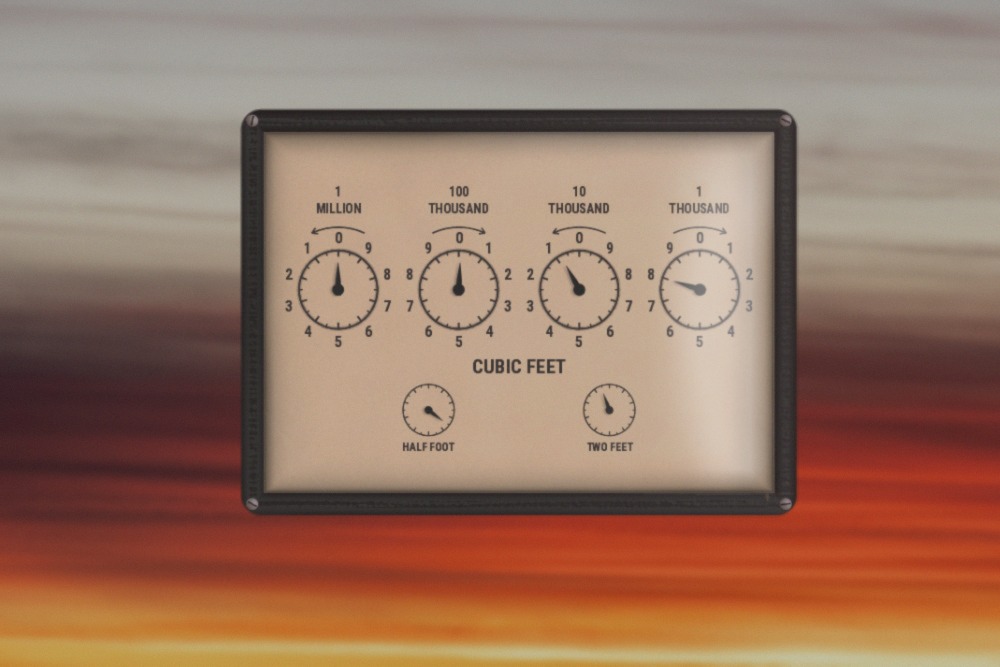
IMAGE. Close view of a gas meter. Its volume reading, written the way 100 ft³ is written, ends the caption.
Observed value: 800 ft³
